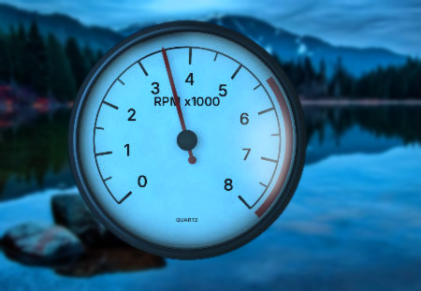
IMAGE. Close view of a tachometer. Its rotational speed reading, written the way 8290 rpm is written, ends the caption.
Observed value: 3500 rpm
